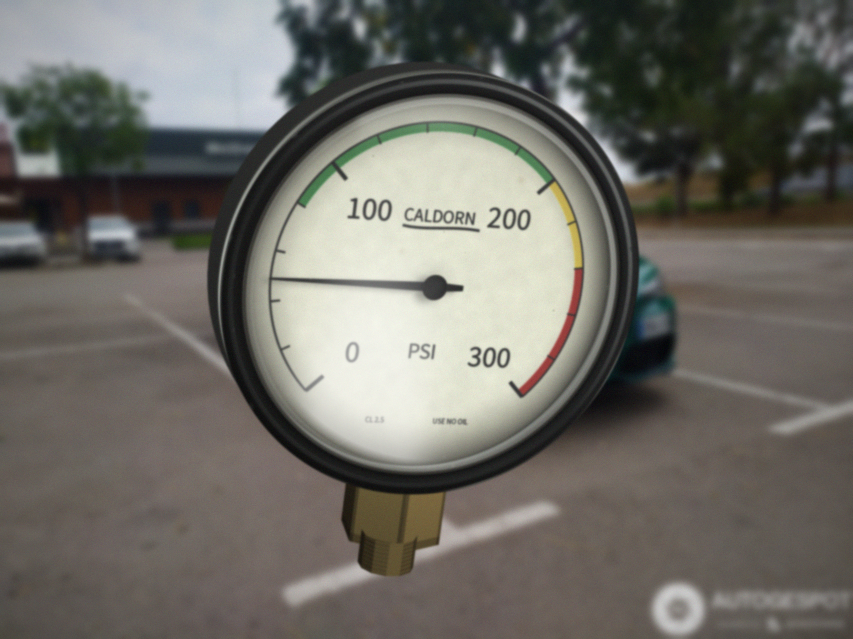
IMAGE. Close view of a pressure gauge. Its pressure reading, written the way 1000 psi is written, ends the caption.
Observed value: 50 psi
